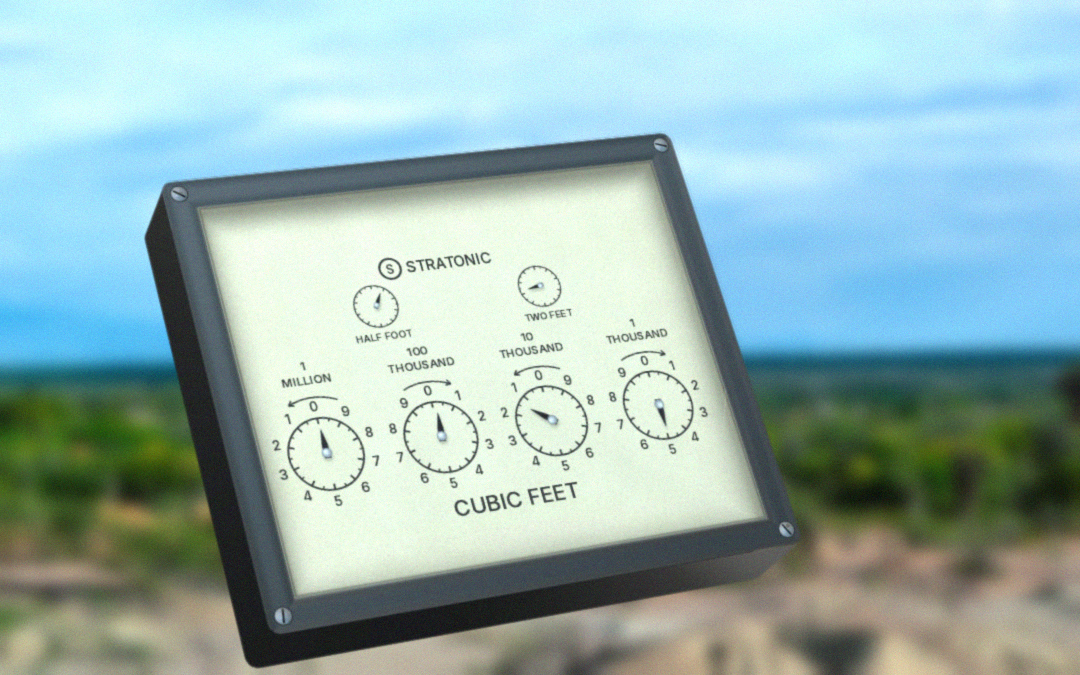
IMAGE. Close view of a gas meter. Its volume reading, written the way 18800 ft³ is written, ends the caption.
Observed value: 1500 ft³
